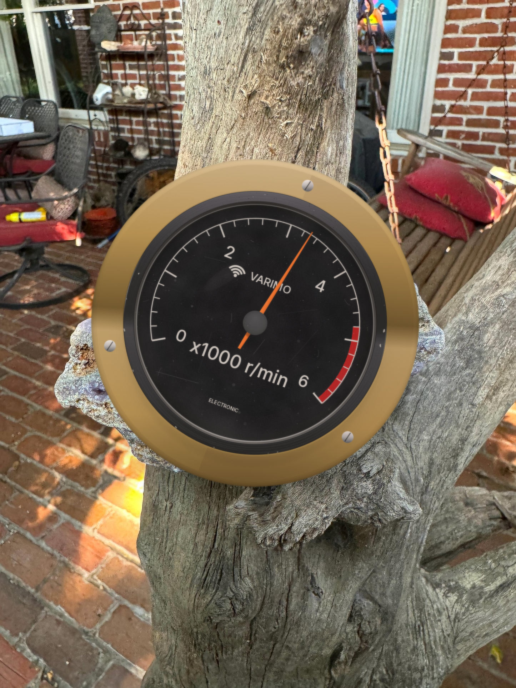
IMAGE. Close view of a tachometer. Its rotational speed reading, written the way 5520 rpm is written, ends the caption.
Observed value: 3300 rpm
